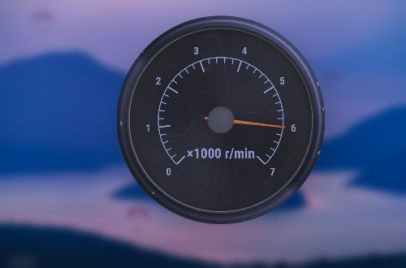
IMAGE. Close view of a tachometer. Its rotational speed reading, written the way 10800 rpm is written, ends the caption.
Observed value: 6000 rpm
